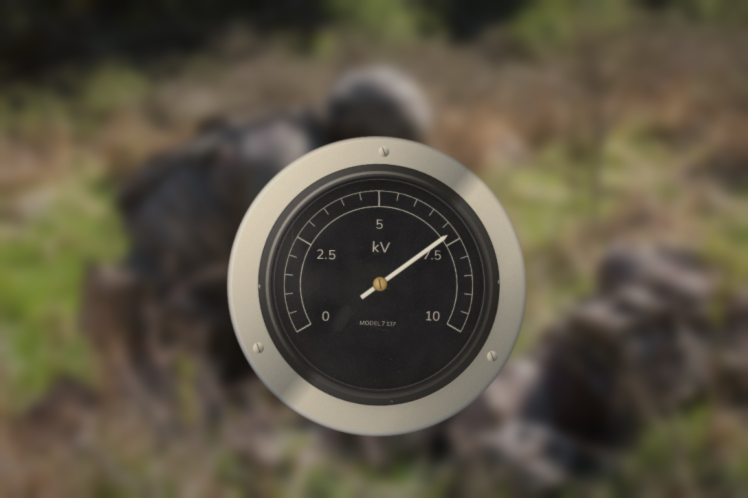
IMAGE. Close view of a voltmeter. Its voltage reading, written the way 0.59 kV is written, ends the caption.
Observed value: 7.25 kV
